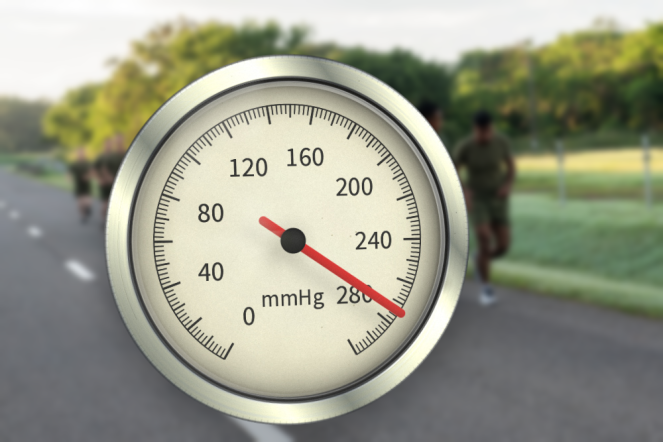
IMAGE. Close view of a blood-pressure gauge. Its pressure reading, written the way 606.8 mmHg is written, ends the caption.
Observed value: 274 mmHg
